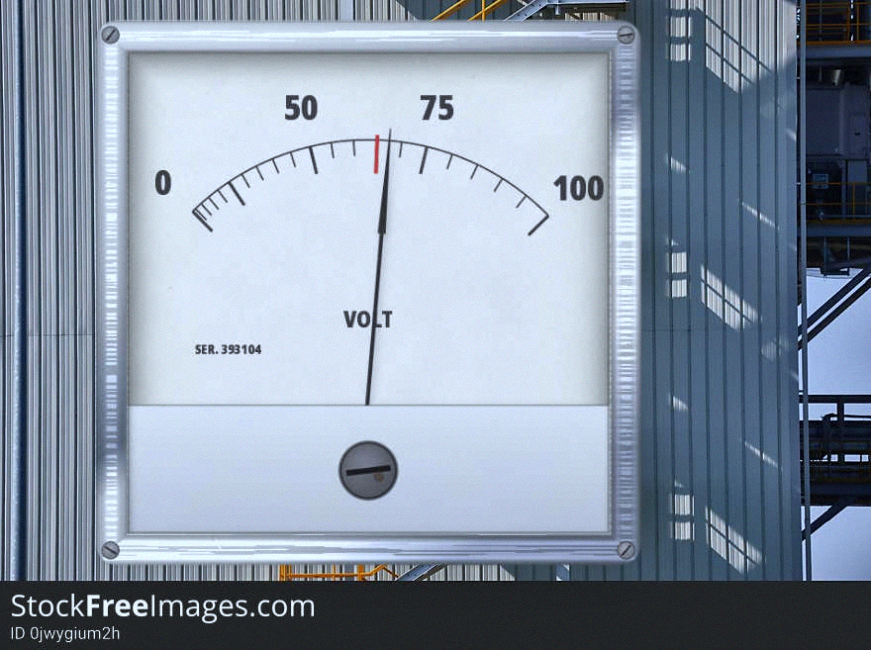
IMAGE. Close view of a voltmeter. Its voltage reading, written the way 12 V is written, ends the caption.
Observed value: 67.5 V
